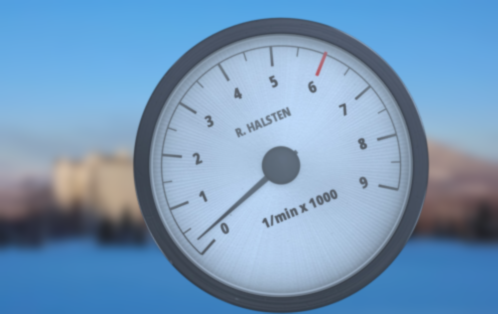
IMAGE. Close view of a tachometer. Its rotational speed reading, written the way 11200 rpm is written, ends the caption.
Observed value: 250 rpm
